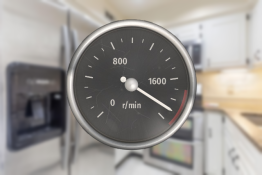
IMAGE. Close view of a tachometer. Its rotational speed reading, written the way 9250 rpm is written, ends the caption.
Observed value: 1900 rpm
